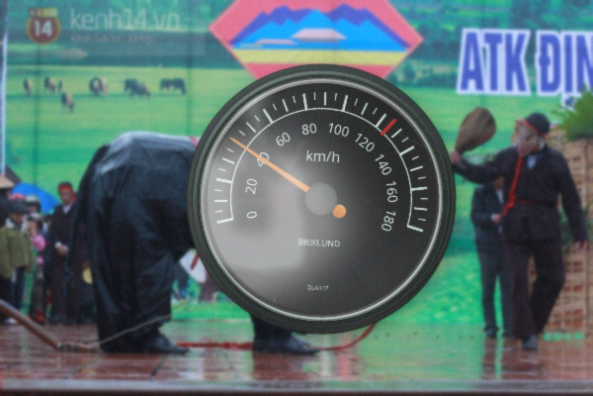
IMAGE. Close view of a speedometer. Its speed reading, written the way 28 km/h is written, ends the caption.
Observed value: 40 km/h
